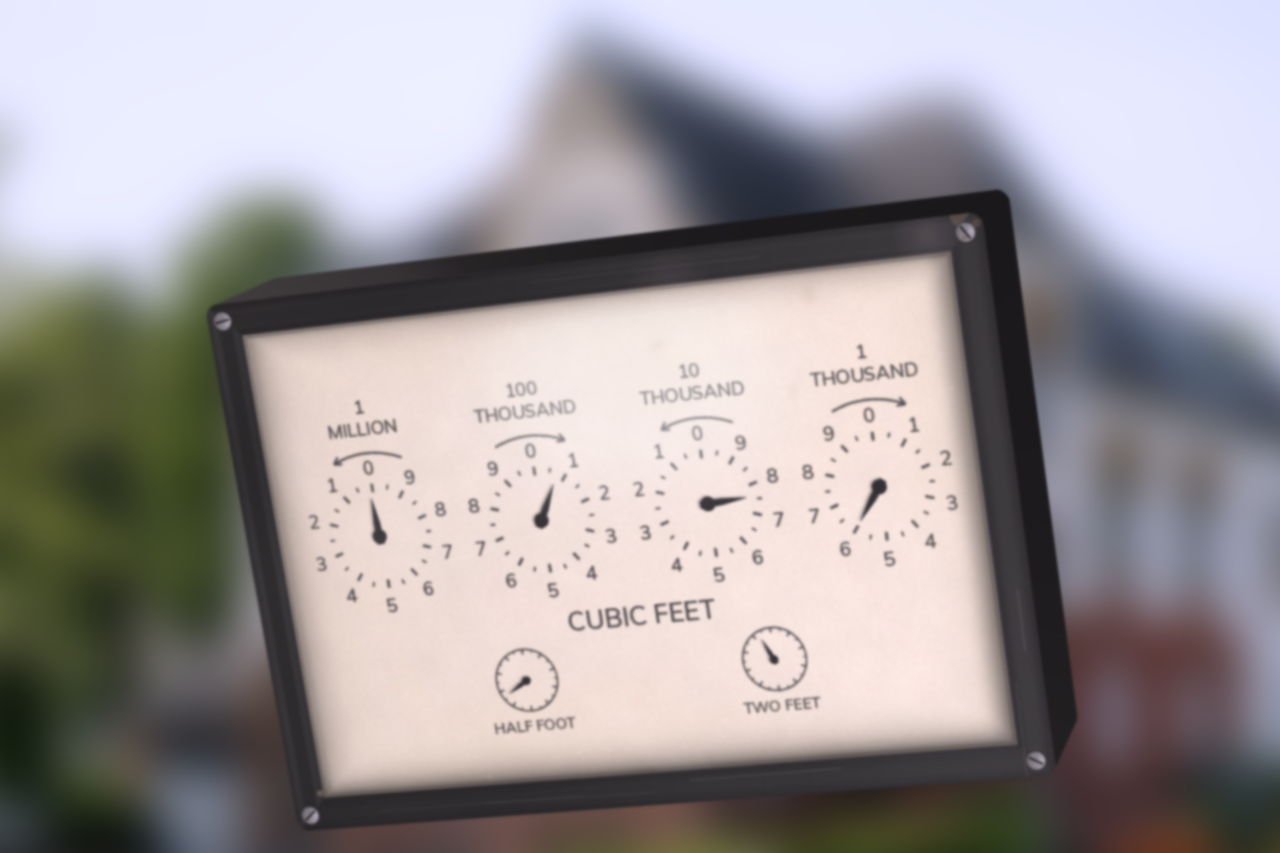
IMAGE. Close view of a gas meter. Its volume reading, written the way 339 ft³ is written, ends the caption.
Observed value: 7600 ft³
